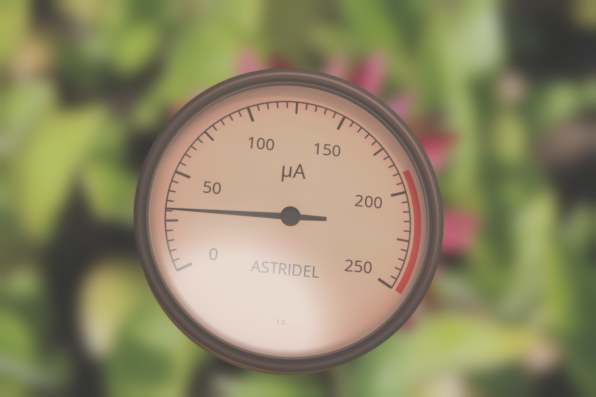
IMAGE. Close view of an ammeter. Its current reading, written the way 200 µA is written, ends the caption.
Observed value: 30 µA
